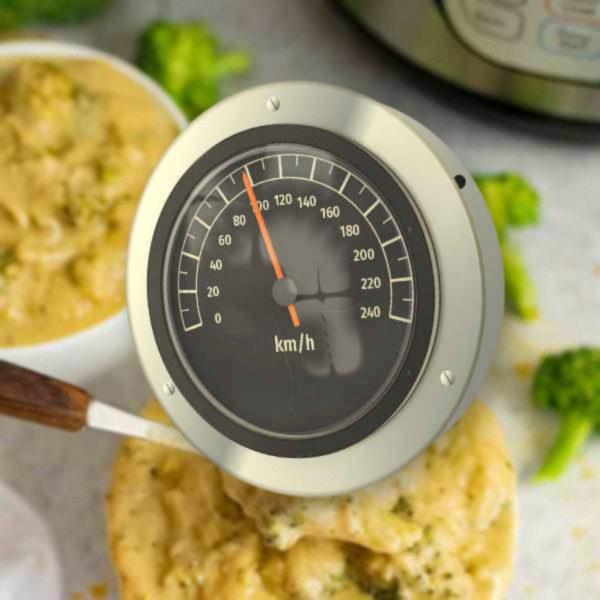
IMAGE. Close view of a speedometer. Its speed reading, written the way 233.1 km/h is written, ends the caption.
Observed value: 100 km/h
